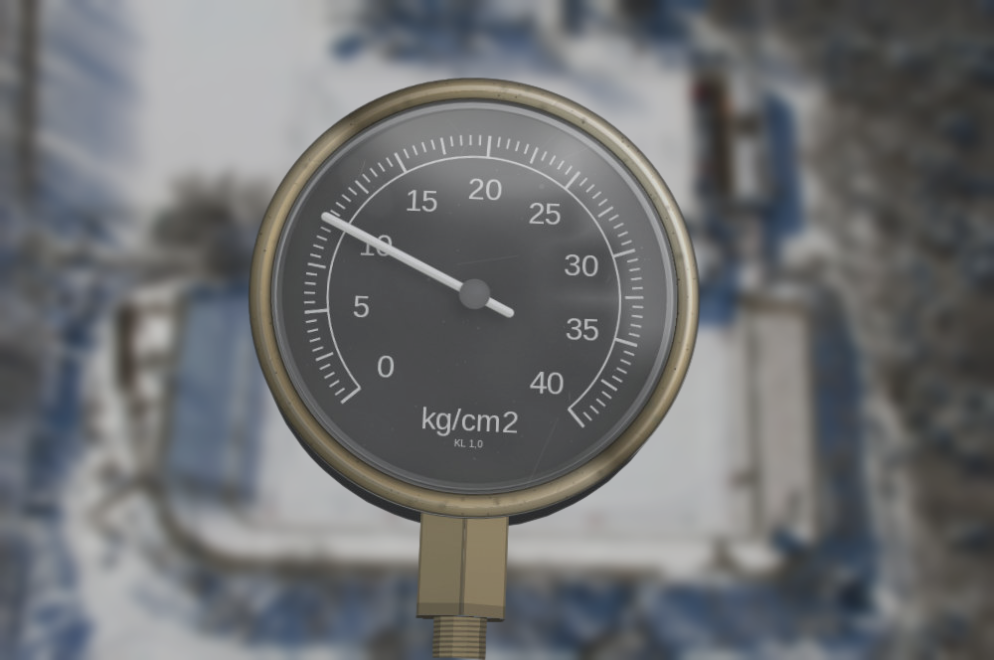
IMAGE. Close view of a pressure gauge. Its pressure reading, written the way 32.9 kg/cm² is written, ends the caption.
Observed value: 10 kg/cm²
